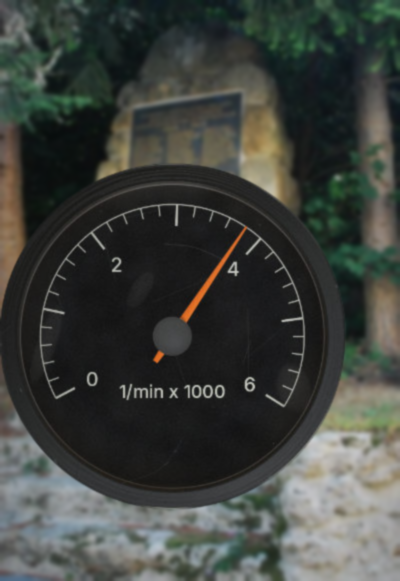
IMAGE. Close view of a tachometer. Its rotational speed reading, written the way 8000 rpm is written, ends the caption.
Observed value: 3800 rpm
